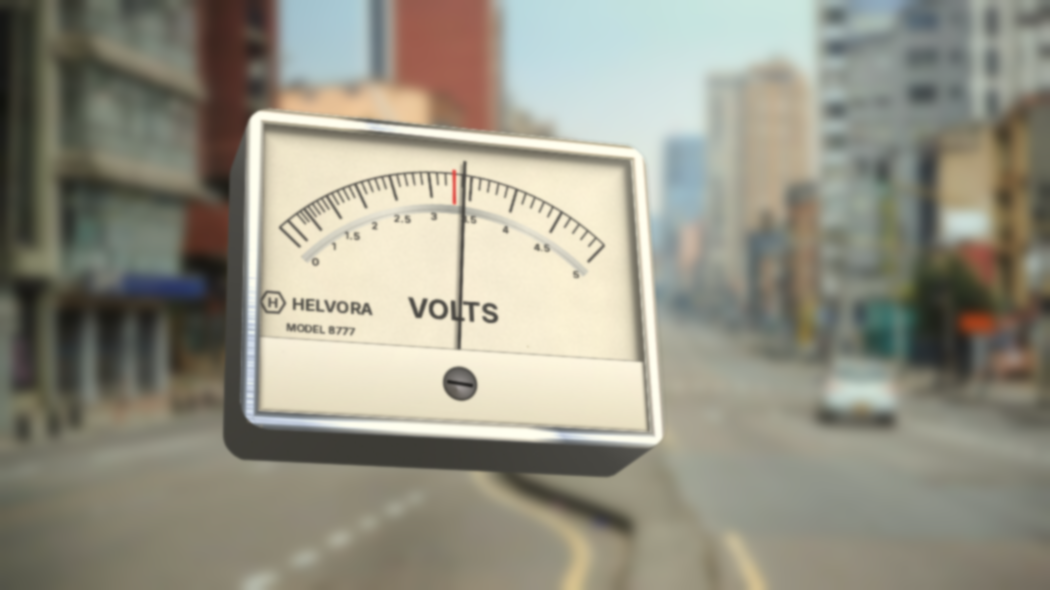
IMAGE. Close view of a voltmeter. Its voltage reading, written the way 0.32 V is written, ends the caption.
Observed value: 3.4 V
